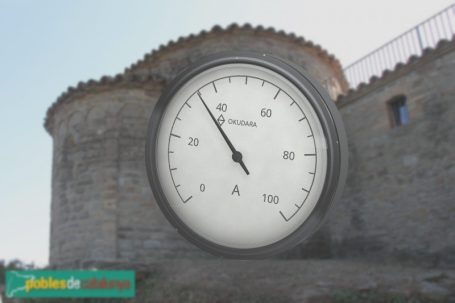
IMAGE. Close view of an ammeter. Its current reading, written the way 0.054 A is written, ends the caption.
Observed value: 35 A
